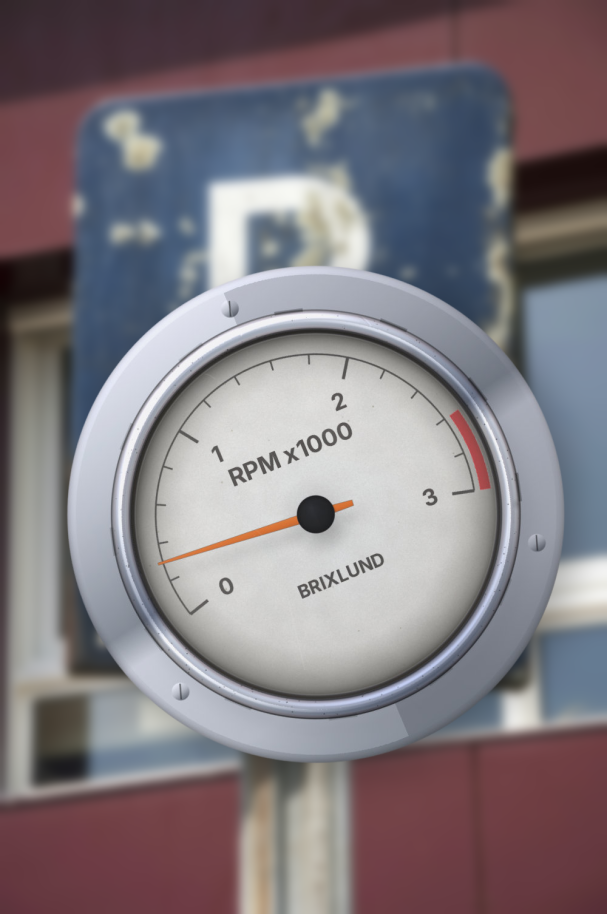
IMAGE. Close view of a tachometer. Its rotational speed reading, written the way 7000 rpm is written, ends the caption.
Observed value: 300 rpm
